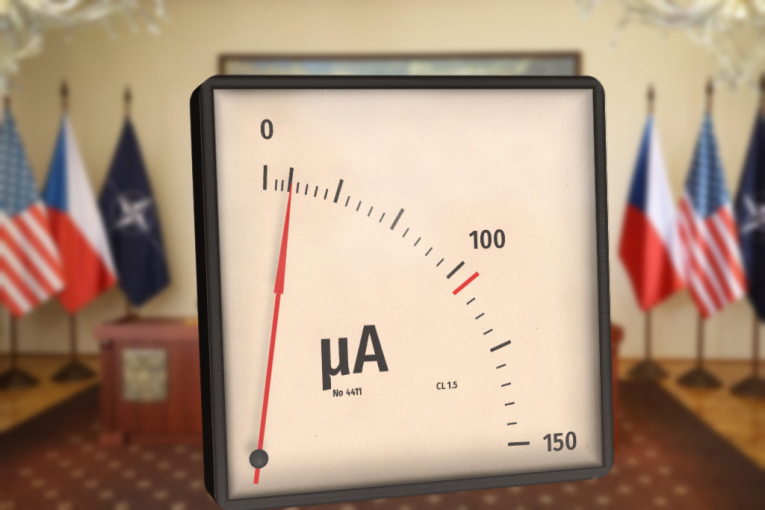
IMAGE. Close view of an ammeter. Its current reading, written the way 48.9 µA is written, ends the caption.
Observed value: 25 µA
